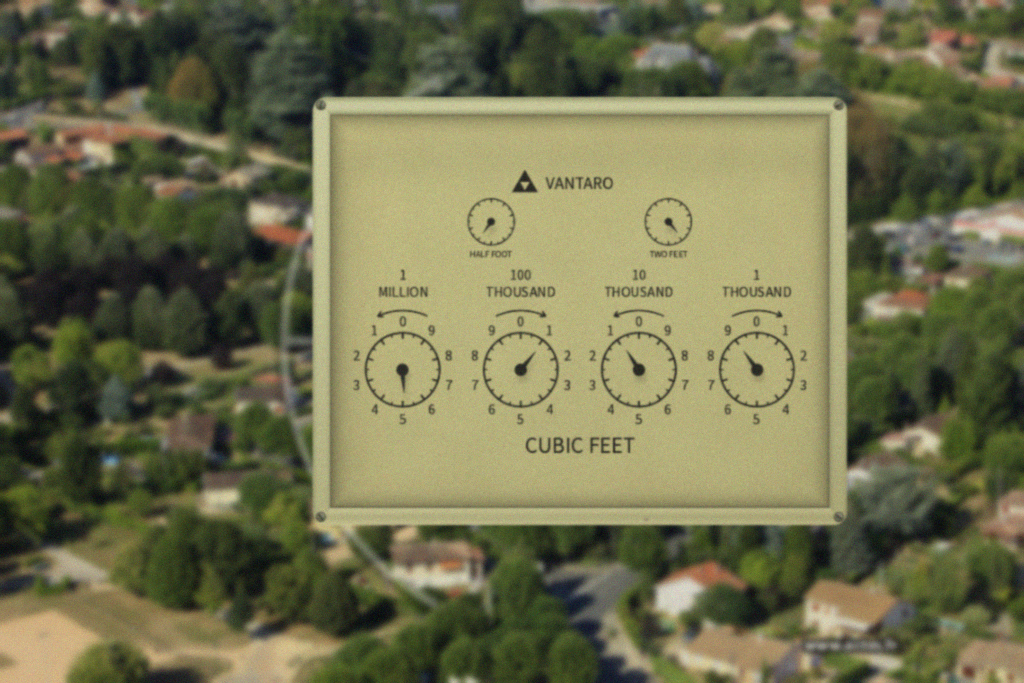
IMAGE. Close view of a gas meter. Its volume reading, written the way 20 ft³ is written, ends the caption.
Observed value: 510900 ft³
